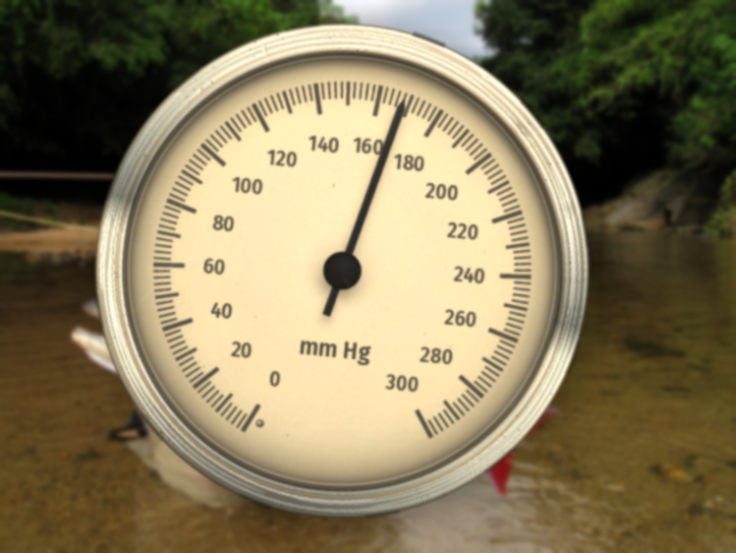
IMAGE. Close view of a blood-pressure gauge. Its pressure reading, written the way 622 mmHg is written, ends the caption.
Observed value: 168 mmHg
